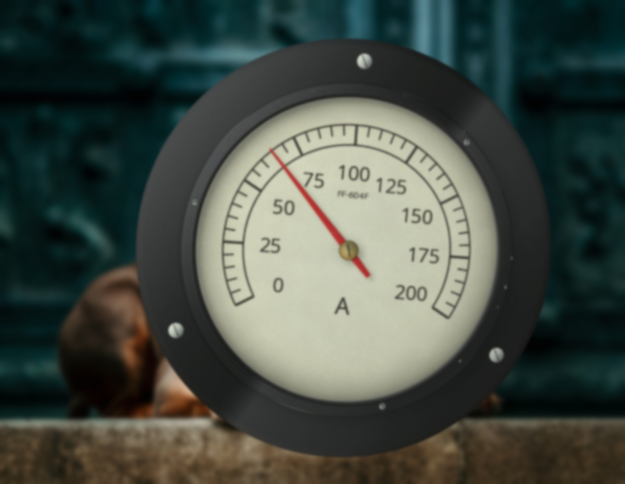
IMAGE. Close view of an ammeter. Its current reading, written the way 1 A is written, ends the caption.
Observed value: 65 A
